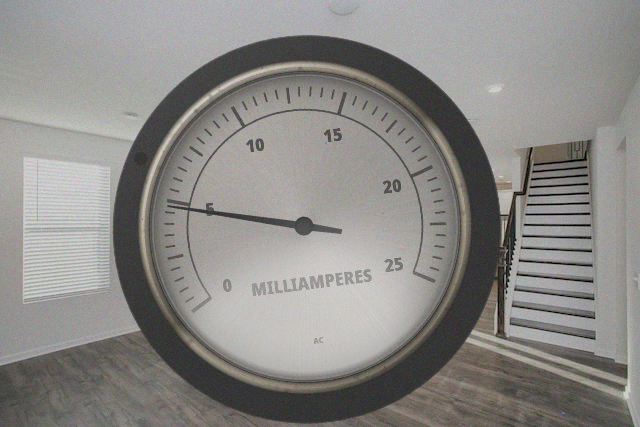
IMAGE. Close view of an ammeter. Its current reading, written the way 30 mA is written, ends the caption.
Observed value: 4.75 mA
